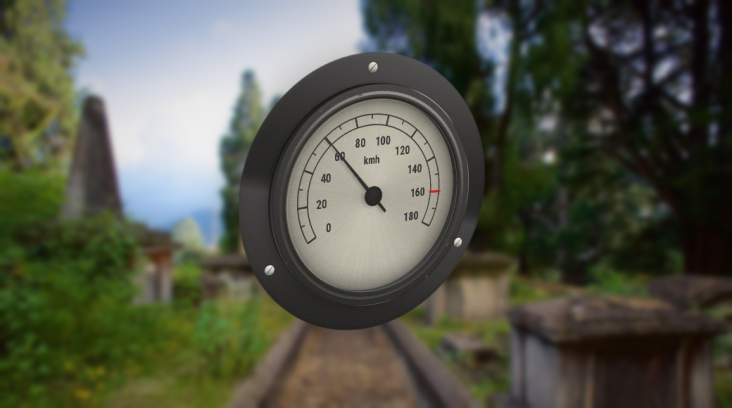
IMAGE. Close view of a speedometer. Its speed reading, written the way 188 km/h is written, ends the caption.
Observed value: 60 km/h
